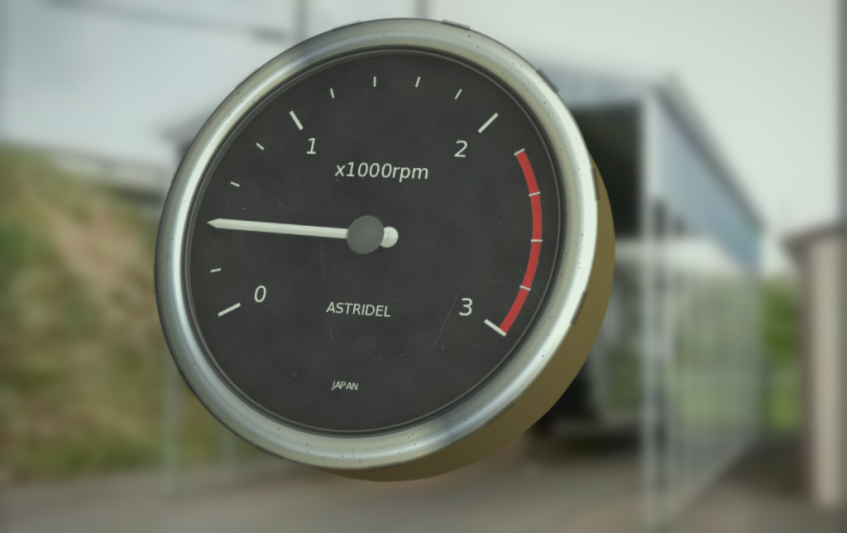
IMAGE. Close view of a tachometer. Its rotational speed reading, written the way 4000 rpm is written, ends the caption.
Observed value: 400 rpm
